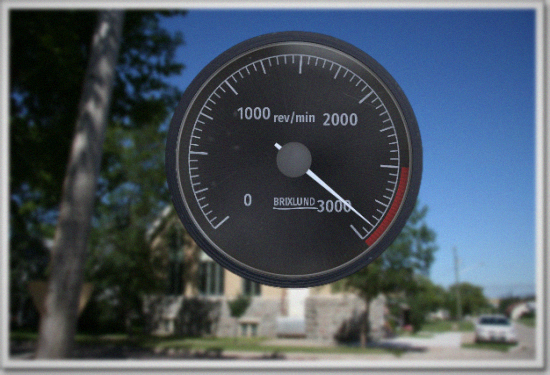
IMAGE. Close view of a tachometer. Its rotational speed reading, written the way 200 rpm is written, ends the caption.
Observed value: 2900 rpm
